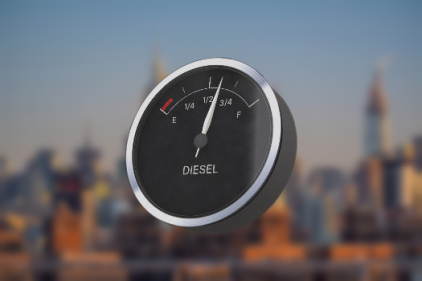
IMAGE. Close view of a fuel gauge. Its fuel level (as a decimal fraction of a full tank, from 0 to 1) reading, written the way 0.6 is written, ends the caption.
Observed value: 0.625
